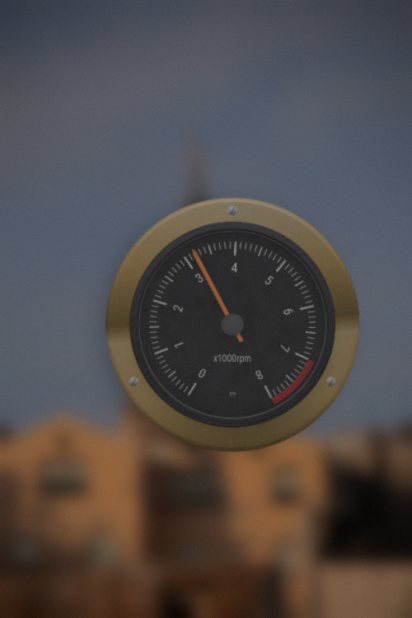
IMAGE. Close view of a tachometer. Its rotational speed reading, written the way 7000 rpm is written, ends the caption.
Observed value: 3200 rpm
